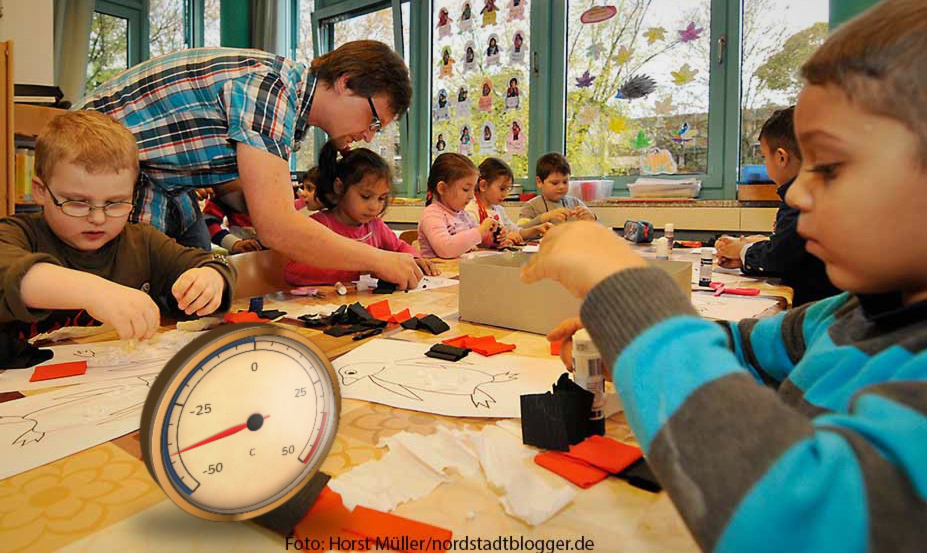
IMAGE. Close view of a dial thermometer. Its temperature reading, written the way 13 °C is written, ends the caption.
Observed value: -37.5 °C
